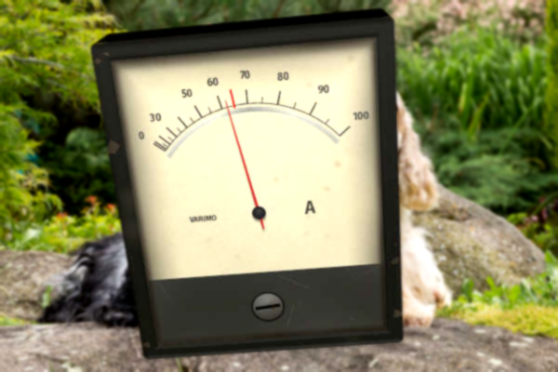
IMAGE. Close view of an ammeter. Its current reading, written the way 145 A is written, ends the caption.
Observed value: 62.5 A
